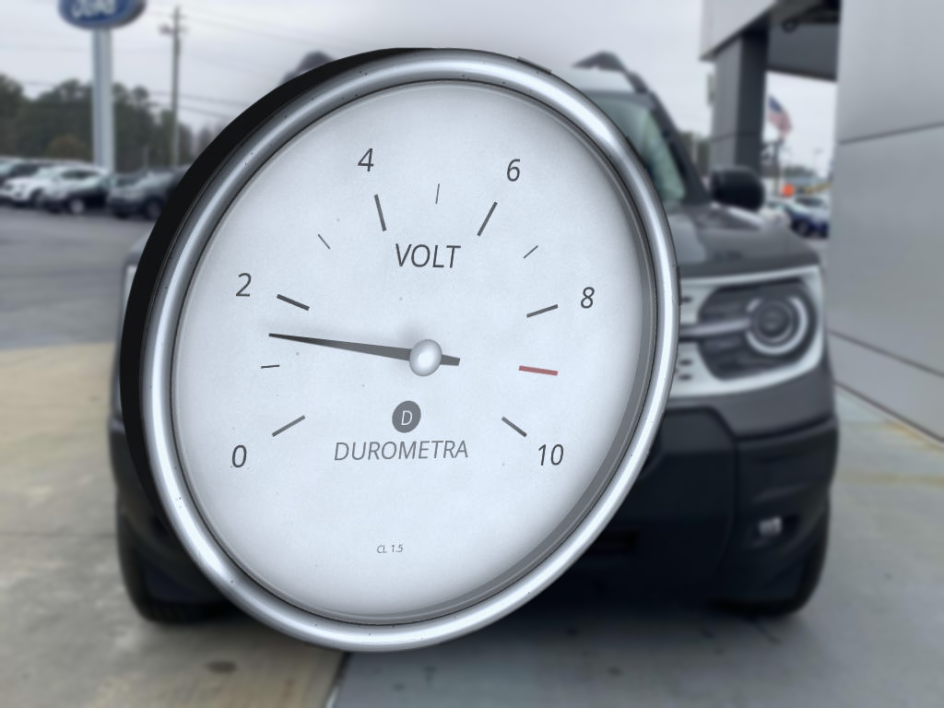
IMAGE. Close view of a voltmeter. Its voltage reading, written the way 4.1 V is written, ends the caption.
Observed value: 1.5 V
